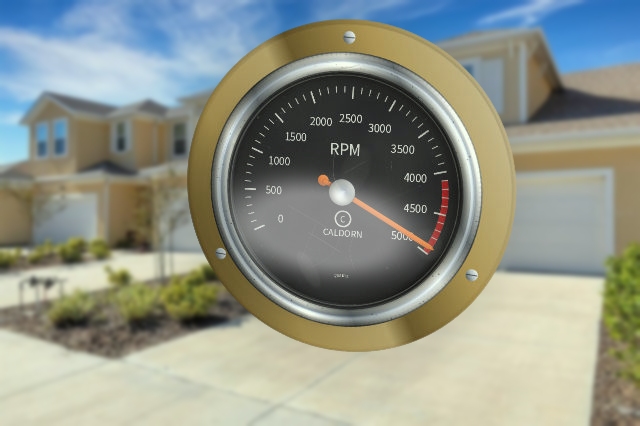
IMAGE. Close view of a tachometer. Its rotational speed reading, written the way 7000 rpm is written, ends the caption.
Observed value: 4900 rpm
